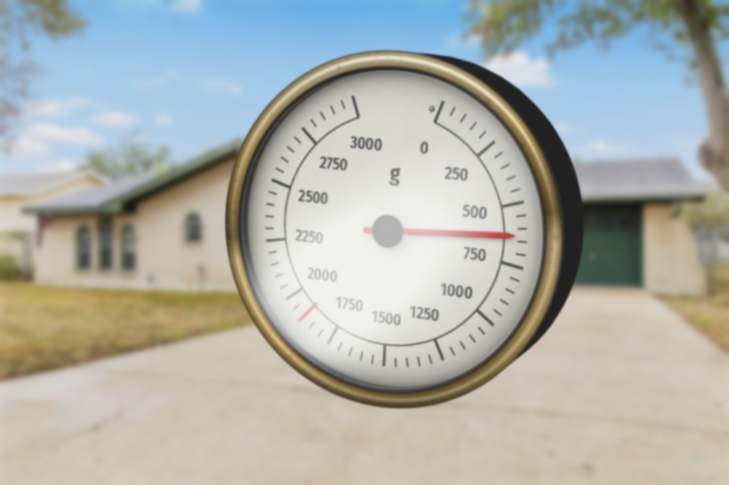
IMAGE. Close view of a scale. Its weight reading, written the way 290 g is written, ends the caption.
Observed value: 625 g
